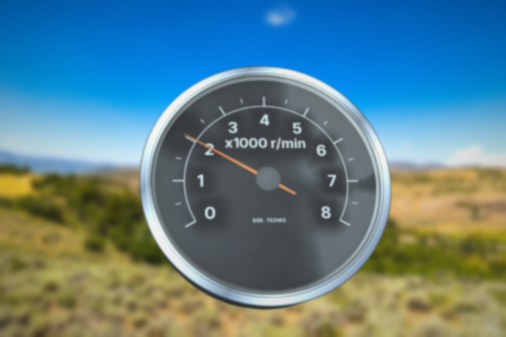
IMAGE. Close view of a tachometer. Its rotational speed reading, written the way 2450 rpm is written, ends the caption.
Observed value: 2000 rpm
